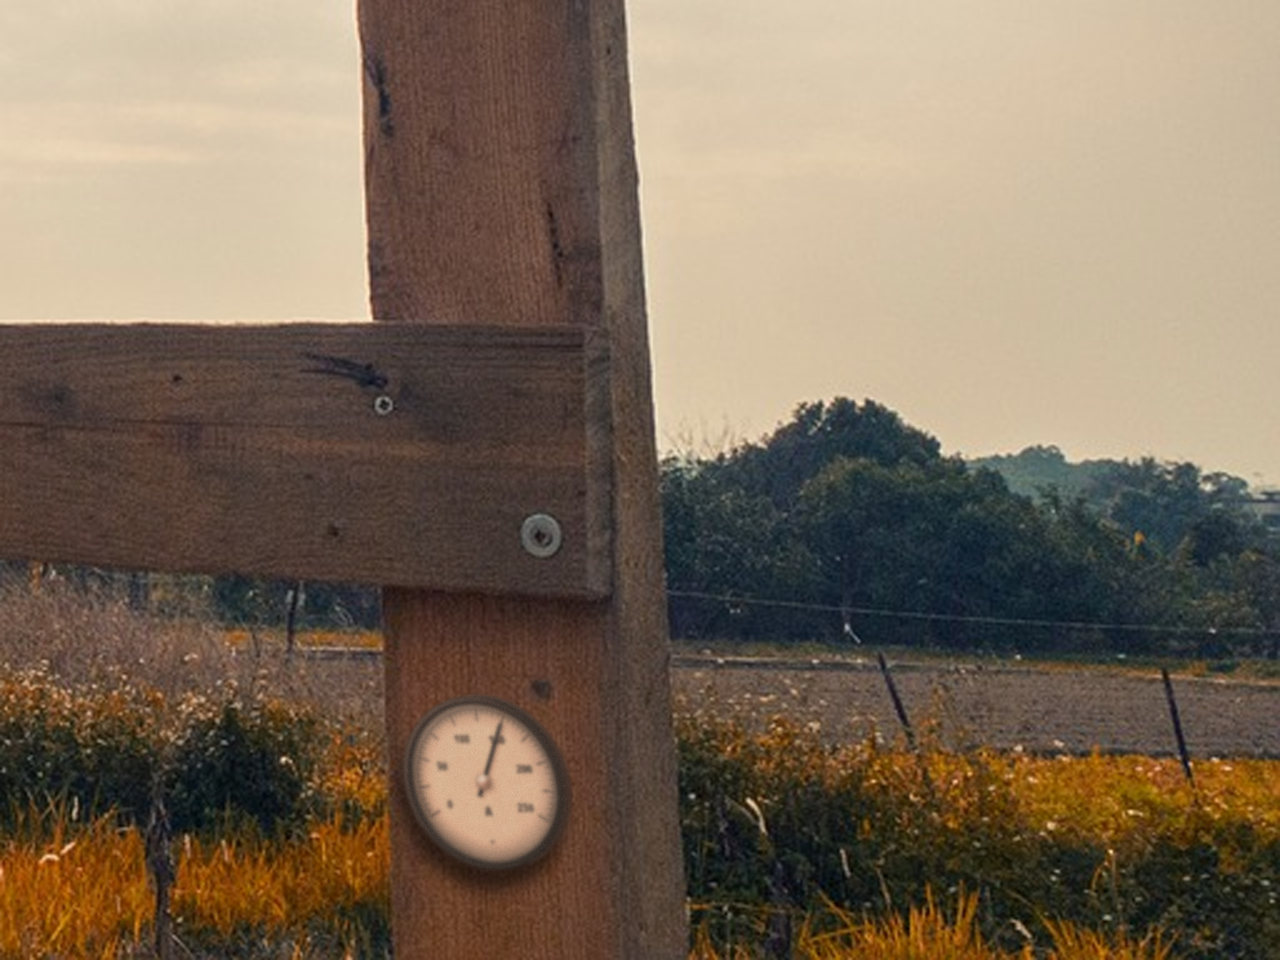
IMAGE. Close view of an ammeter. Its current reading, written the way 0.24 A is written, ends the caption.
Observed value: 150 A
